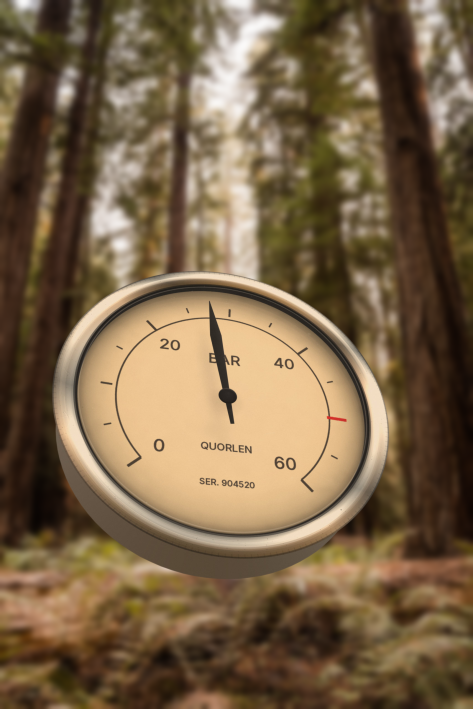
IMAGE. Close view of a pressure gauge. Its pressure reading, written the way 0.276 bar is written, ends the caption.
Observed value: 27.5 bar
